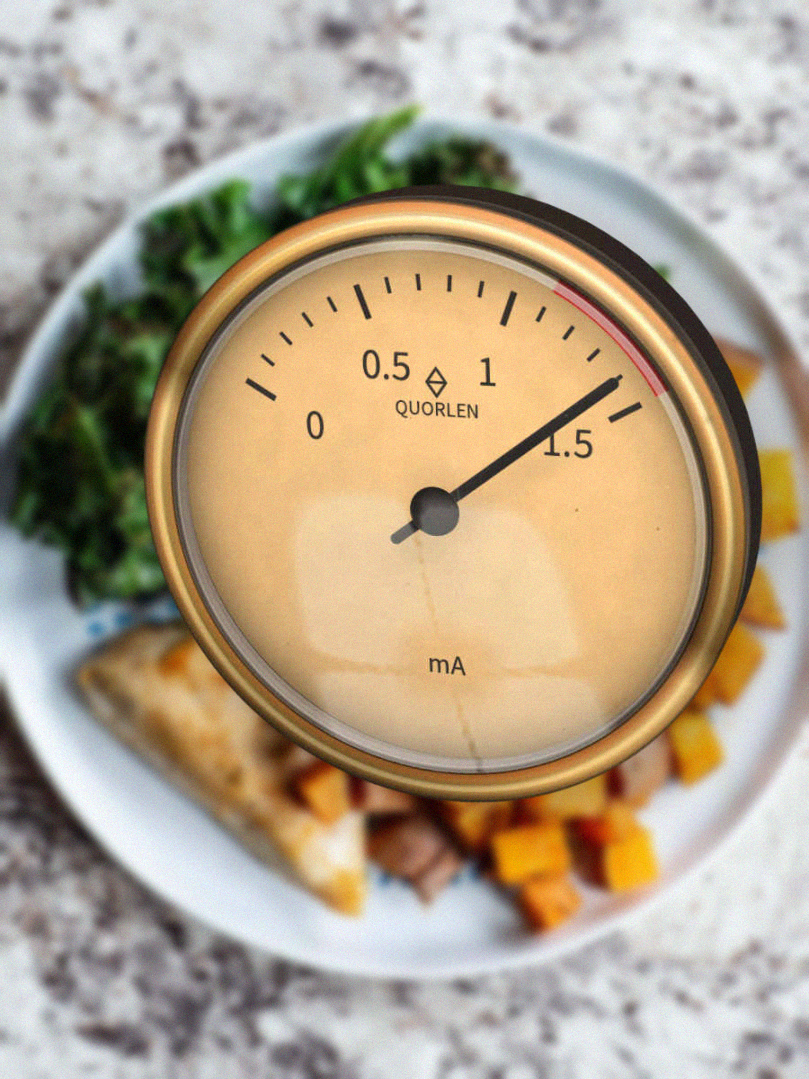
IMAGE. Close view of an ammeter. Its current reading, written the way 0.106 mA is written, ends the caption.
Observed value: 1.4 mA
